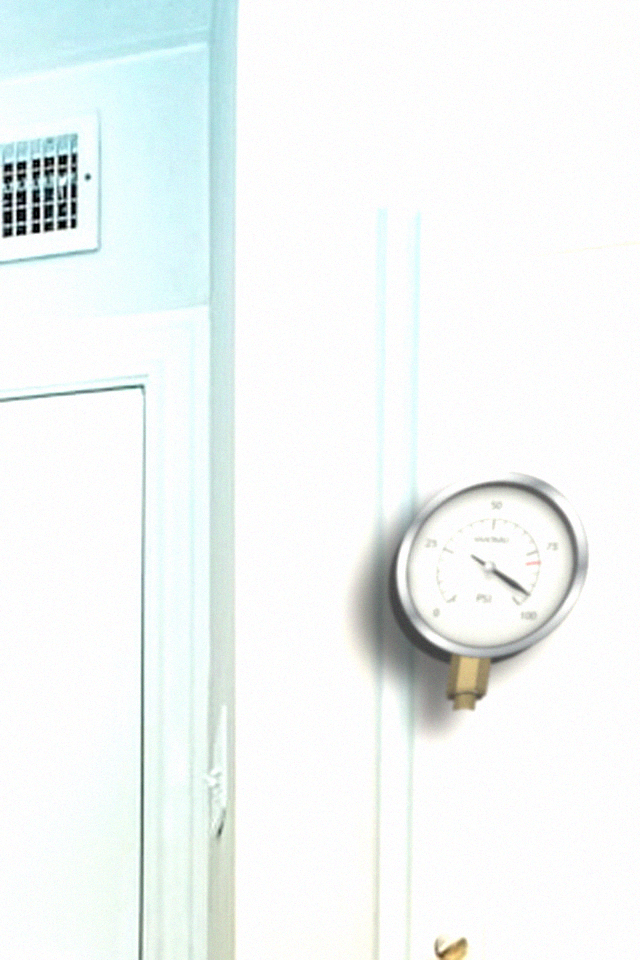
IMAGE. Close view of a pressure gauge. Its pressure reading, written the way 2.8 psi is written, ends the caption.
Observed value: 95 psi
